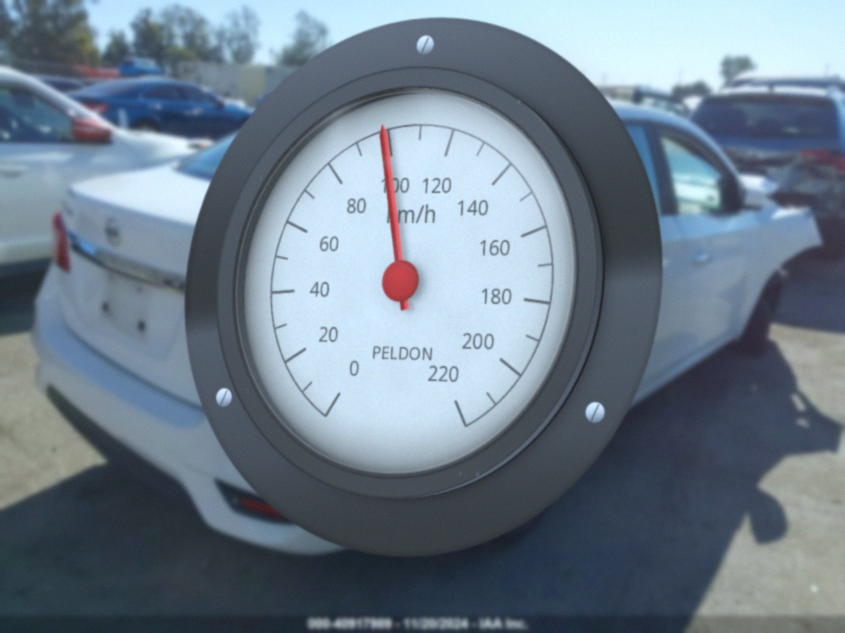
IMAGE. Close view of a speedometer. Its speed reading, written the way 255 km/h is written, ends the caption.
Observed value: 100 km/h
